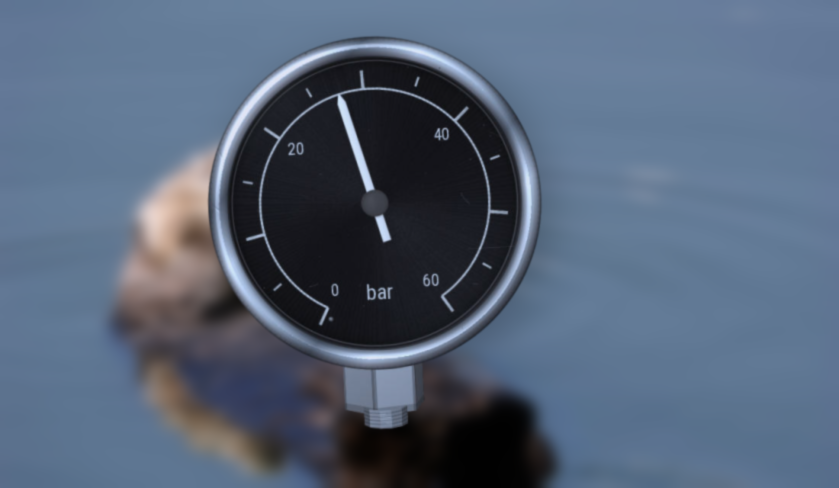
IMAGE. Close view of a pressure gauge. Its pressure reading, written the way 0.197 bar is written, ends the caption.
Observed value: 27.5 bar
